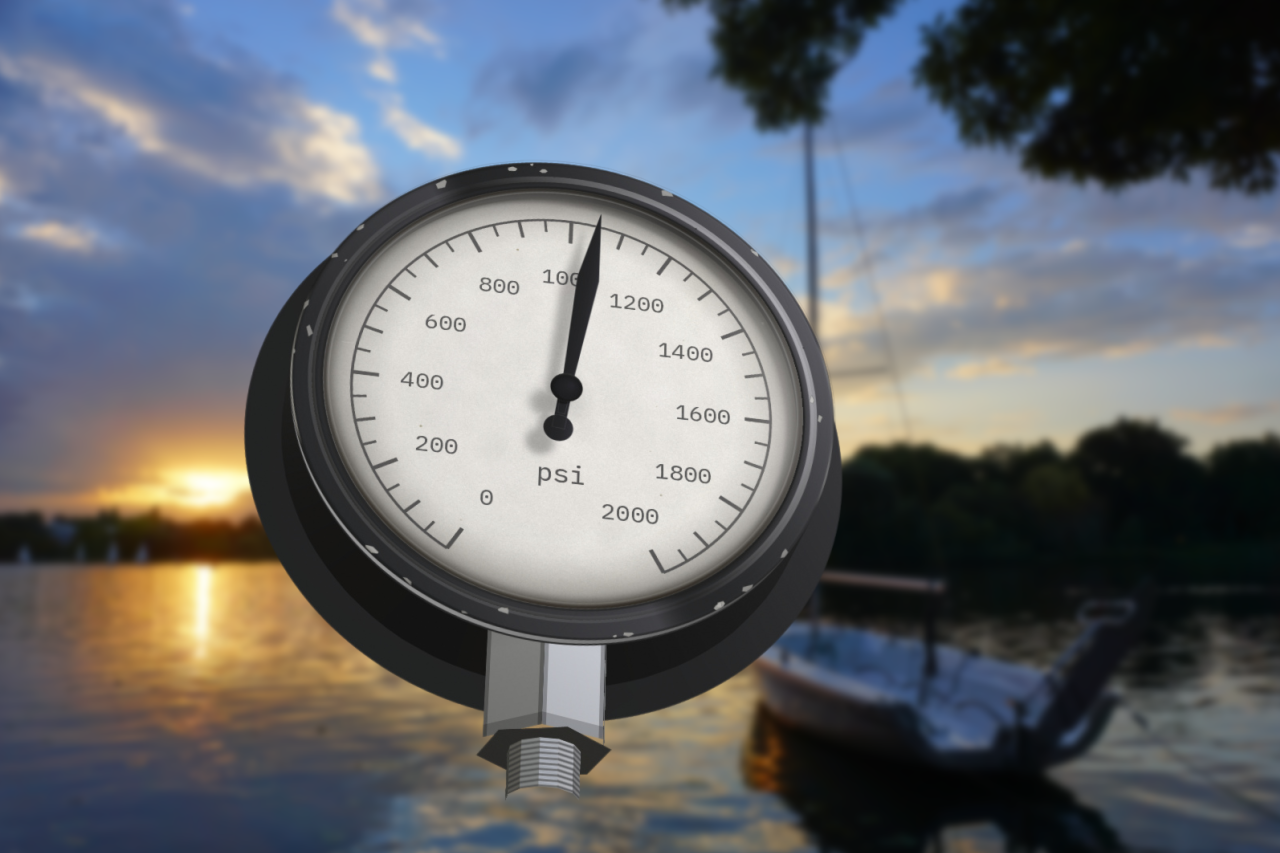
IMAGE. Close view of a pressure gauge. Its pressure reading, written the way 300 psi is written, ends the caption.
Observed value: 1050 psi
